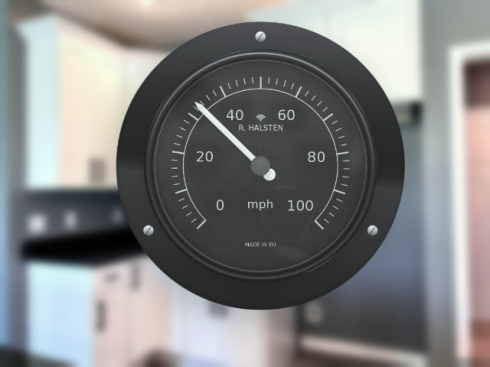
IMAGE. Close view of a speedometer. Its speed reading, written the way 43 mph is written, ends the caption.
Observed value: 33 mph
